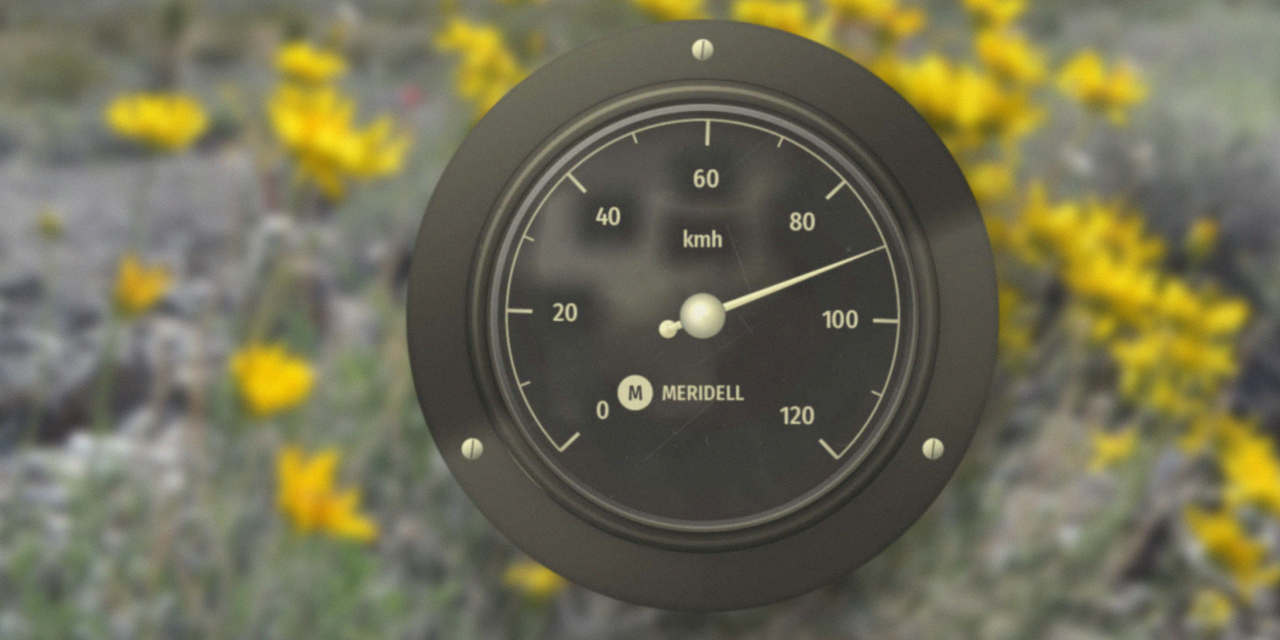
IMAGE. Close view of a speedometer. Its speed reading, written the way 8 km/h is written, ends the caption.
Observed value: 90 km/h
